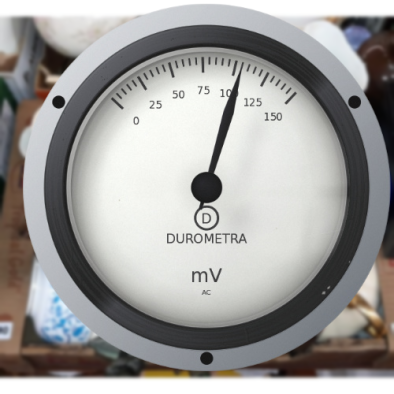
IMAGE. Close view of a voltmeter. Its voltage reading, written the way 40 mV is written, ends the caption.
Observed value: 105 mV
